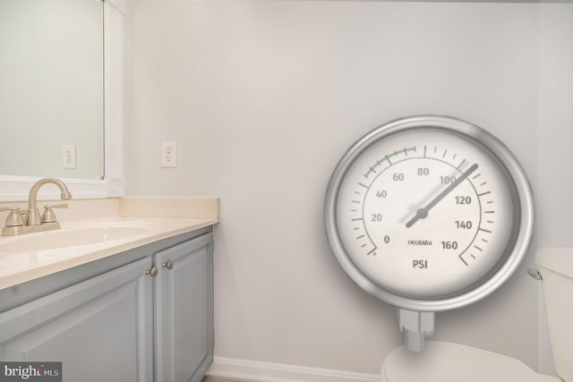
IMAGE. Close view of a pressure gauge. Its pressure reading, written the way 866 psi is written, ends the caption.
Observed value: 105 psi
